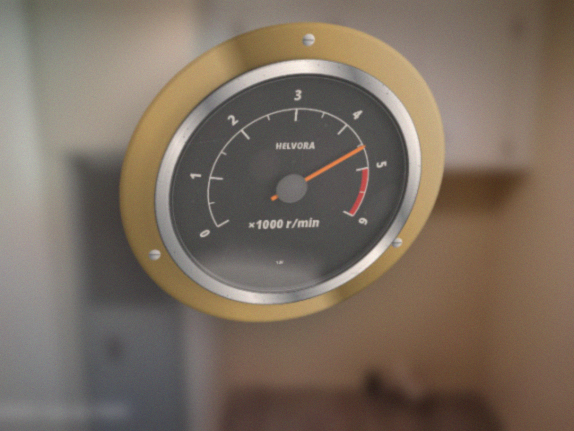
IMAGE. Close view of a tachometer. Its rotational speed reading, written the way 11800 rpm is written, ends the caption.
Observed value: 4500 rpm
